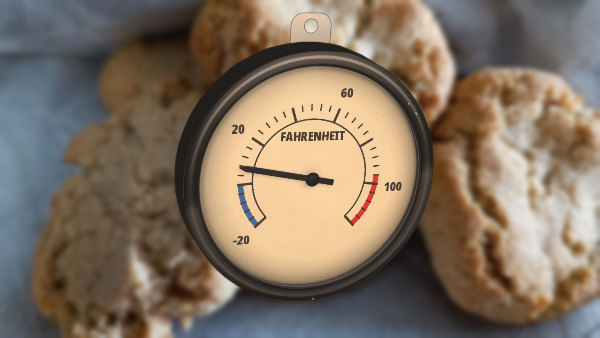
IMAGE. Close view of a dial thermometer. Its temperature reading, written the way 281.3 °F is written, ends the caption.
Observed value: 8 °F
